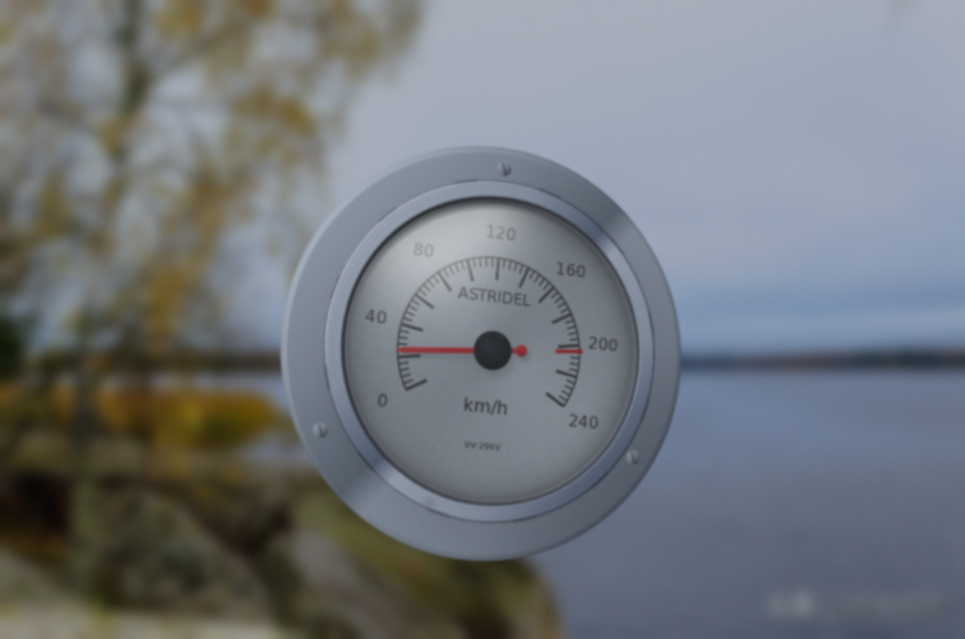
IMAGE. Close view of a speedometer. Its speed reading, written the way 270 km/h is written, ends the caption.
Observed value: 24 km/h
